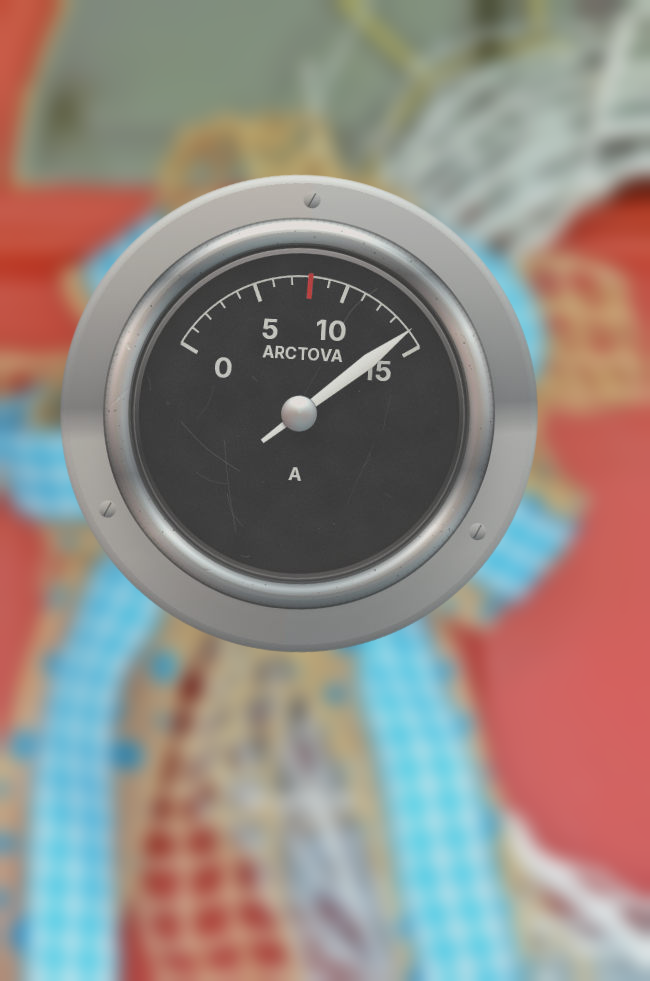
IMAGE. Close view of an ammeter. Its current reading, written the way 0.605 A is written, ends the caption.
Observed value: 14 A
